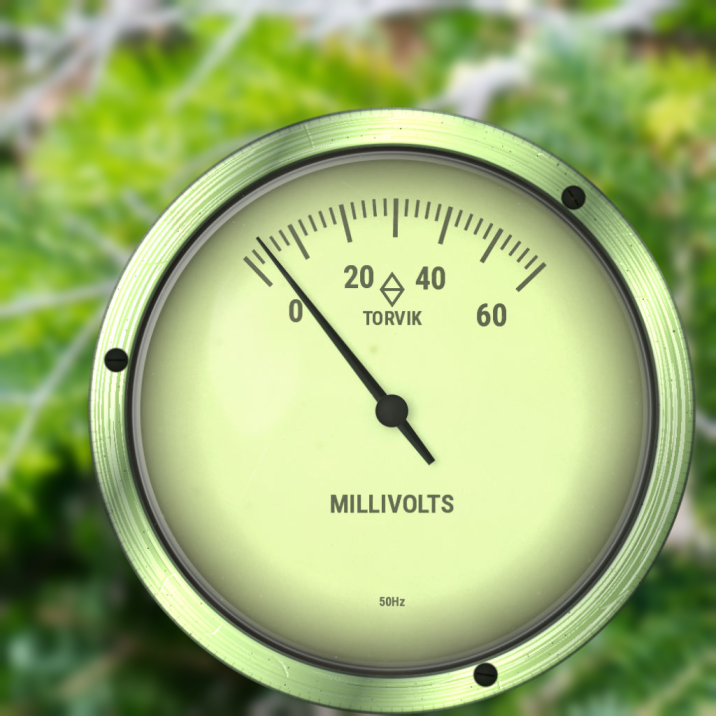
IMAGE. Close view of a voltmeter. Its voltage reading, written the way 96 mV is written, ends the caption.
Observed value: 4 mV
